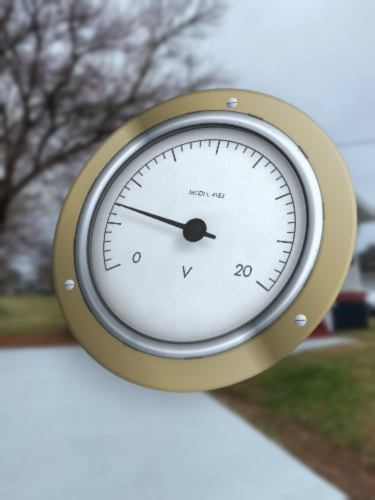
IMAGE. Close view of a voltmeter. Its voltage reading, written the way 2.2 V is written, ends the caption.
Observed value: 3.5 V
